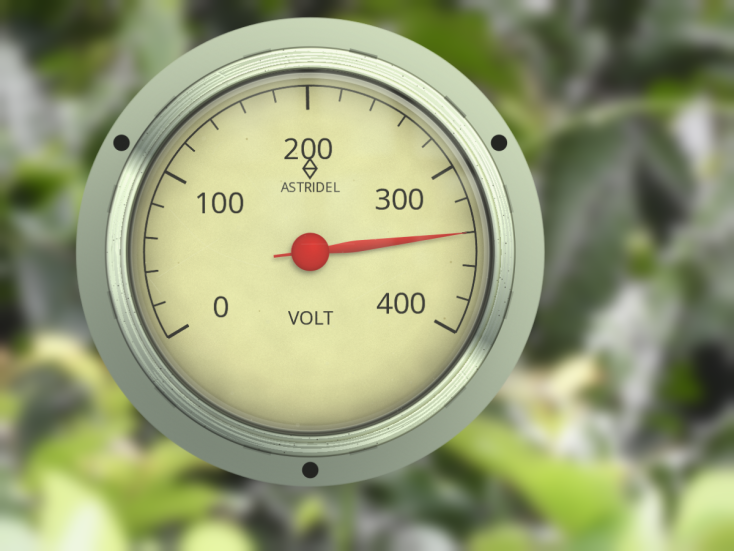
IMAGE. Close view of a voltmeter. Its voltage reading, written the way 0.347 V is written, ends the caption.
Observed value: 340 V
